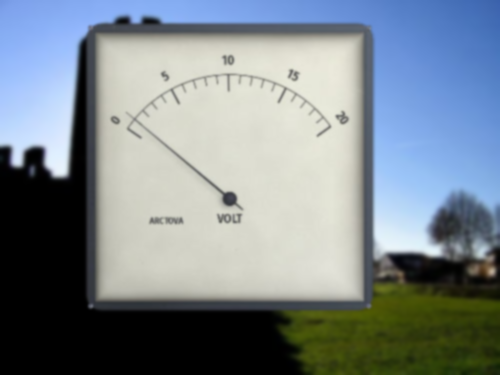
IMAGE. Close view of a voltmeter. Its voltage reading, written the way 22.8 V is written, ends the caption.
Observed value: 1 V
